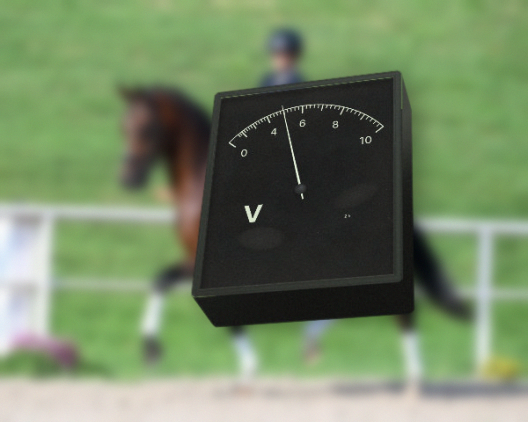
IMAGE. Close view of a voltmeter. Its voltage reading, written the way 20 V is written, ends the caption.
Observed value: 5 V
